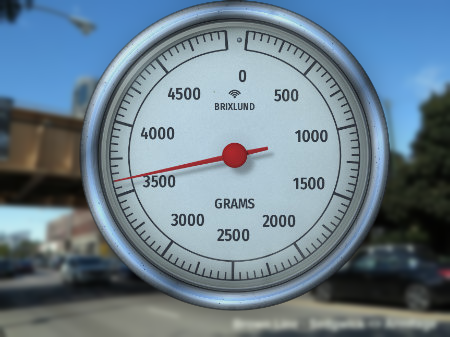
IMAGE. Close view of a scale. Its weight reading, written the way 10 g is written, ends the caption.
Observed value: 3600 g
